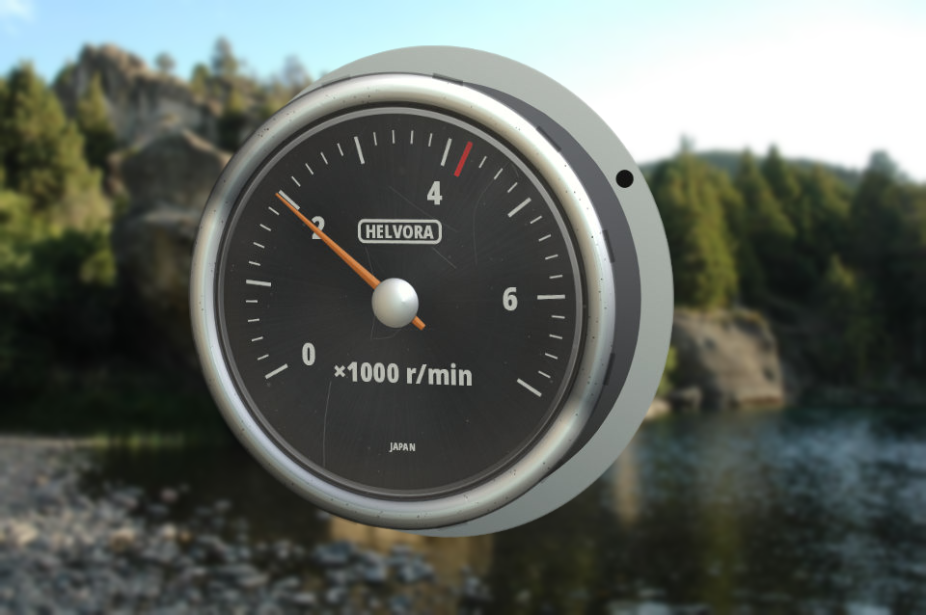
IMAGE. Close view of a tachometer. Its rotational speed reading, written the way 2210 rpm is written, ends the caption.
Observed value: 2000 rpm
